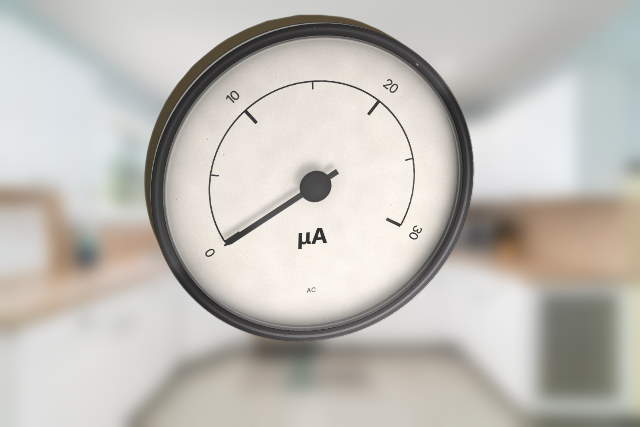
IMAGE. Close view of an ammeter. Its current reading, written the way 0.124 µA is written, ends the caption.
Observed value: 0 µA
